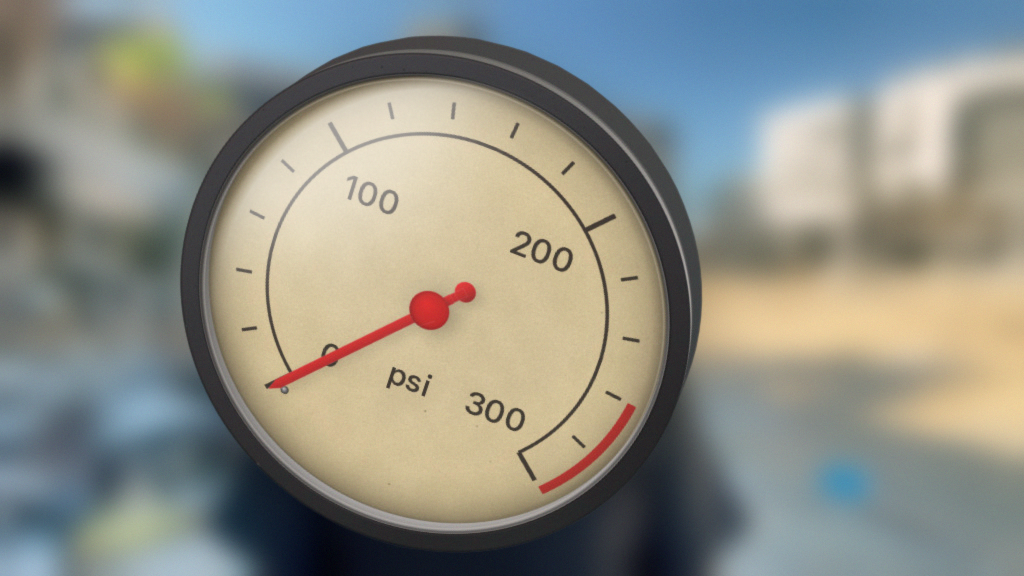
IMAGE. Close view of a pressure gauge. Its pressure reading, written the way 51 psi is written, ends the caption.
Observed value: 0 psi
